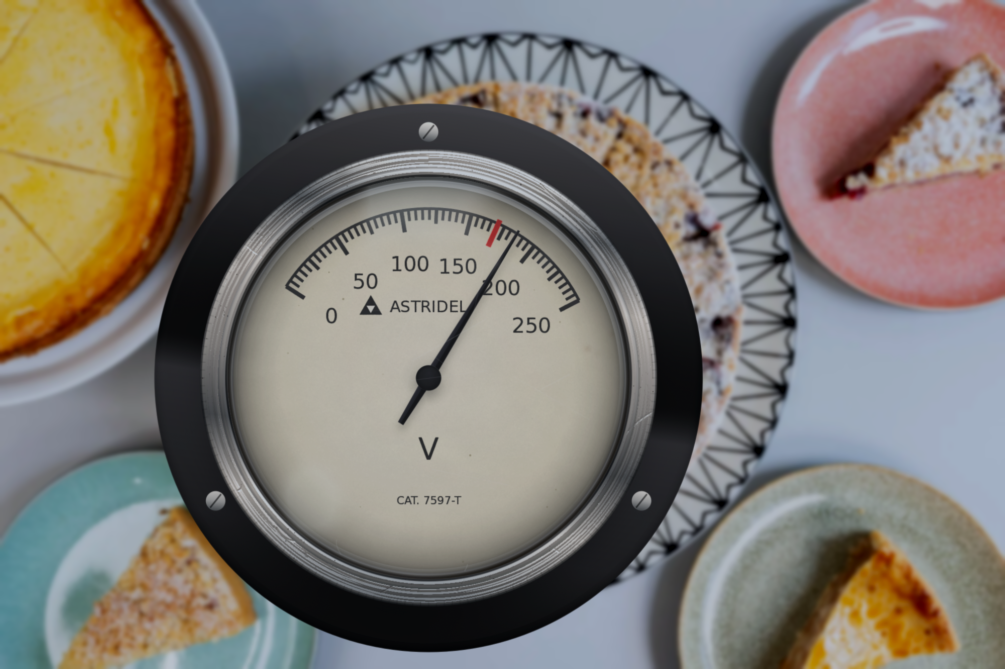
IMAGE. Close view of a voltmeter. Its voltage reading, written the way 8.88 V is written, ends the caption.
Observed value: 185 V
